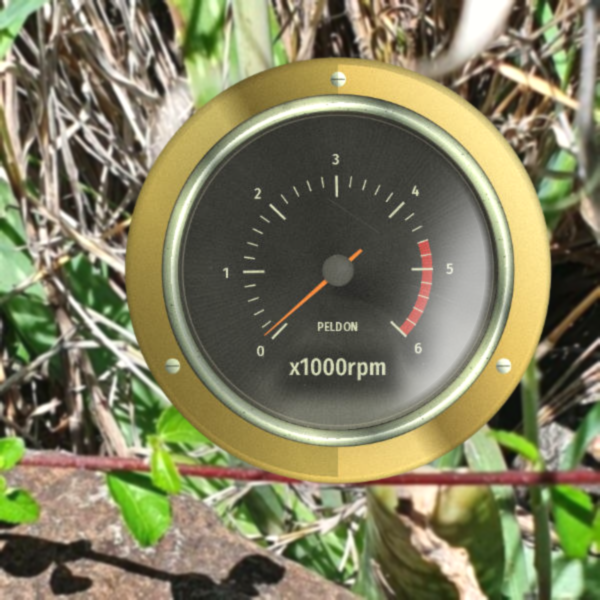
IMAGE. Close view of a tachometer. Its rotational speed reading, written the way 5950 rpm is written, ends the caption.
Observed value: 100 rpm
